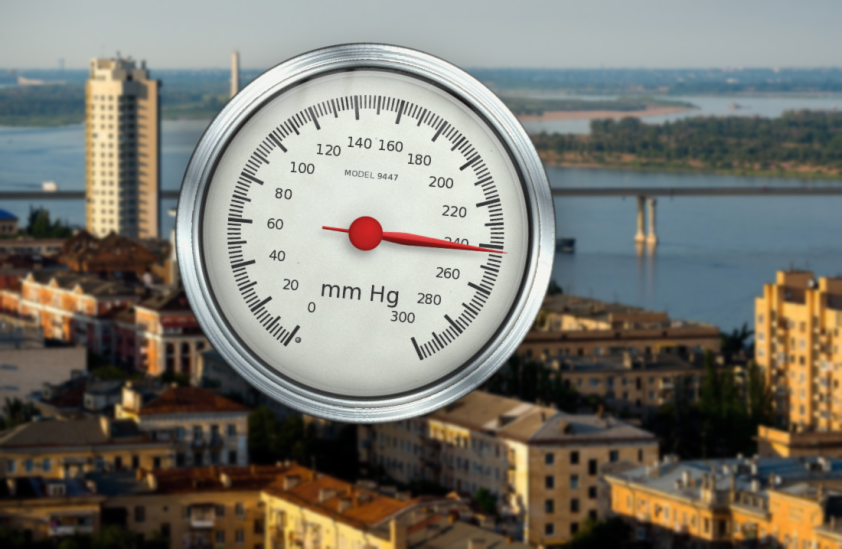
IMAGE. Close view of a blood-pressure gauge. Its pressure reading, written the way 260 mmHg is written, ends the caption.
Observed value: 242 mmHg
